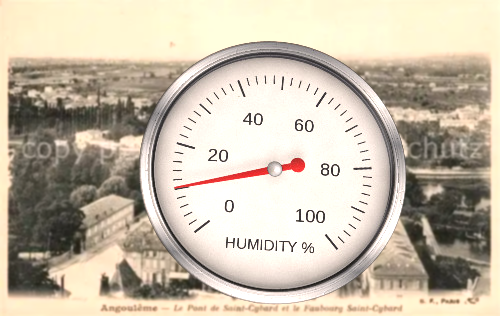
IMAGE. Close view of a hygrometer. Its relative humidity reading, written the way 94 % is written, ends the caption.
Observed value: 10 %
